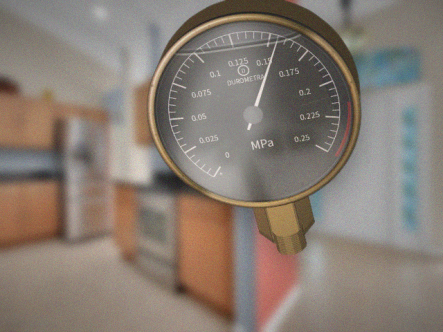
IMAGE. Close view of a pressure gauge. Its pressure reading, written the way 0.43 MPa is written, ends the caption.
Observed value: 0.155 MPa
